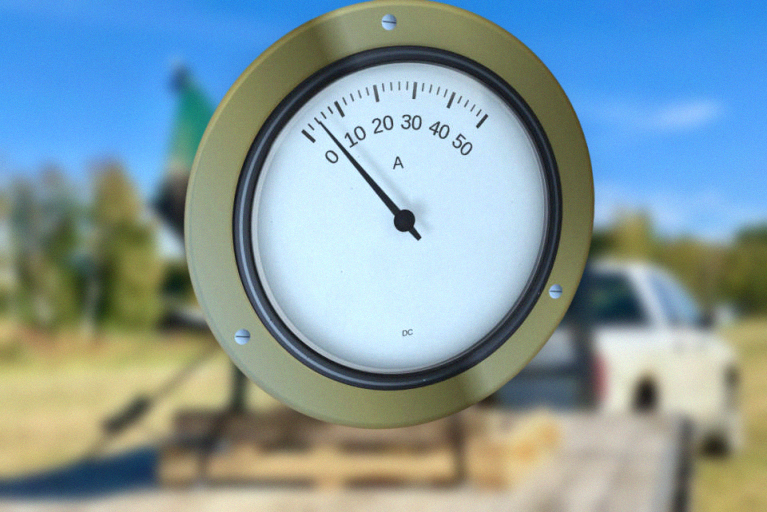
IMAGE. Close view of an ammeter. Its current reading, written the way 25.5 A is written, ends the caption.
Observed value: 4 A
